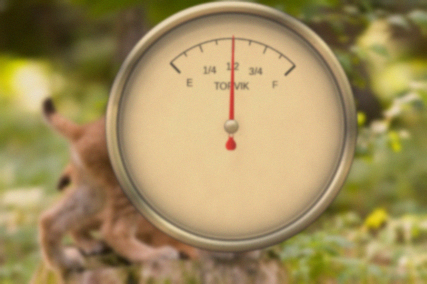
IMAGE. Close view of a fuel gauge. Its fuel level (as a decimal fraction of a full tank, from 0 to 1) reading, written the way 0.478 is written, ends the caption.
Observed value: 0.5
